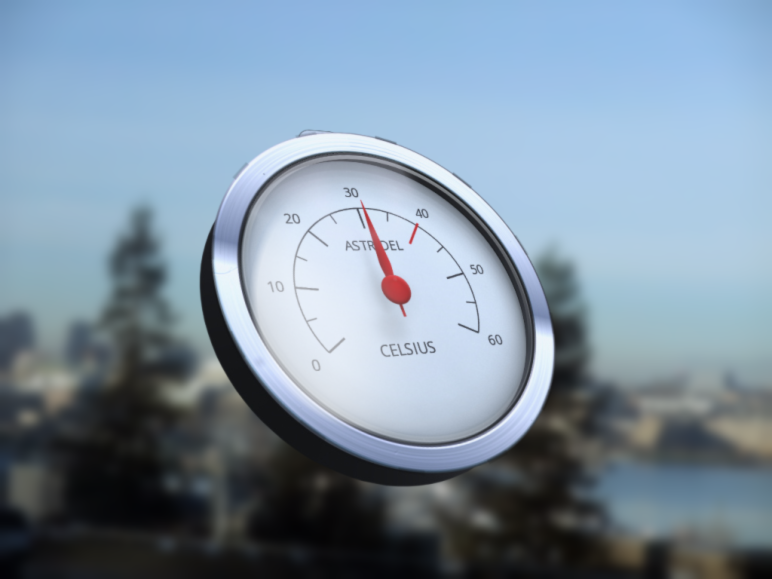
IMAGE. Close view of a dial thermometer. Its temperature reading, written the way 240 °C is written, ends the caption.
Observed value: 30 °C
